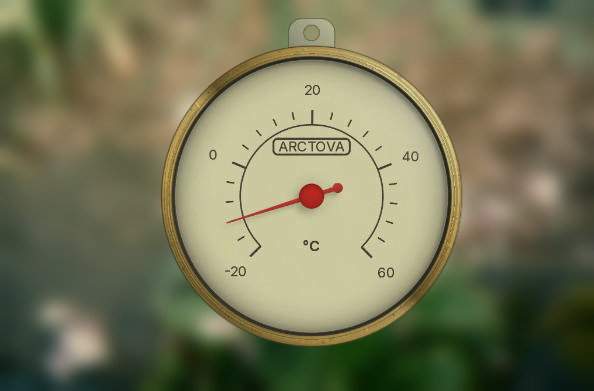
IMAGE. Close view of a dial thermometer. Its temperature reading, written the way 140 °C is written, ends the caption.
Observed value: -12 °C
